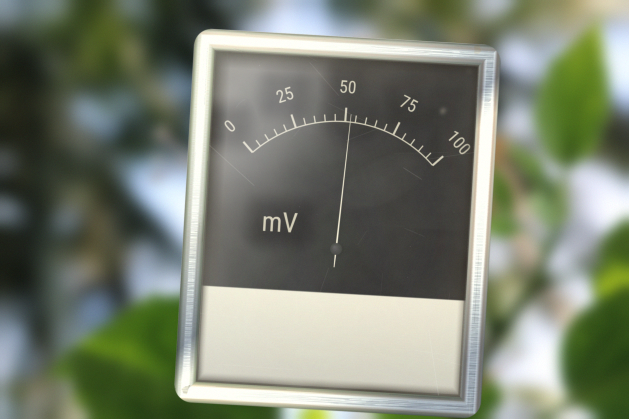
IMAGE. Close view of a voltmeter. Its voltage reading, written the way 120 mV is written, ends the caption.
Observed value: 52.5 mV
